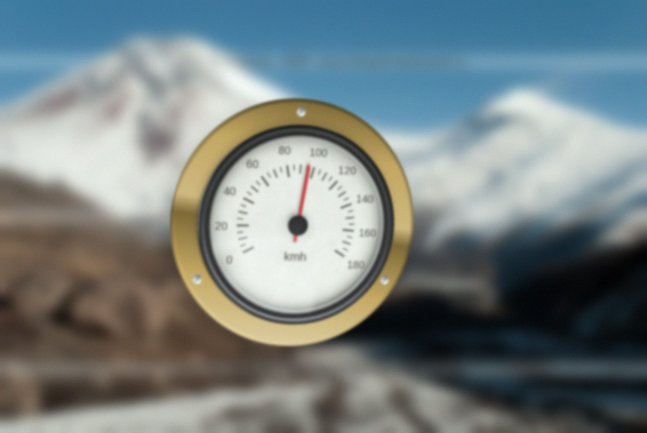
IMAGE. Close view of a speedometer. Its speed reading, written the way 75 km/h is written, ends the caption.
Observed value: 95 km/h
